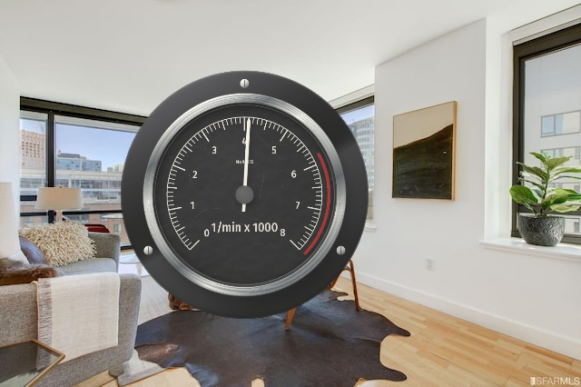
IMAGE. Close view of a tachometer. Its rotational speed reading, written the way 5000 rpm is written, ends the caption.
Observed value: 4100 rpm
